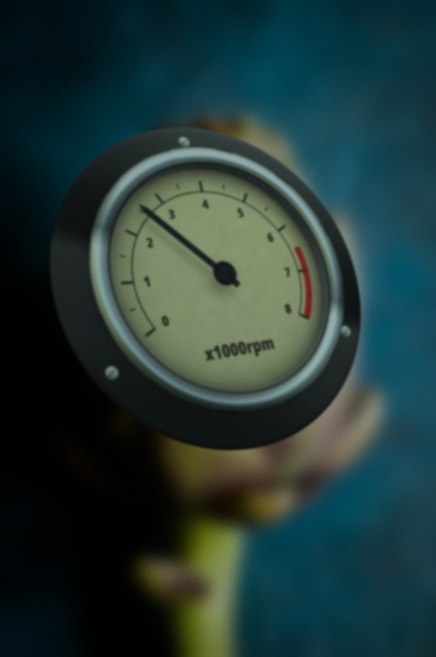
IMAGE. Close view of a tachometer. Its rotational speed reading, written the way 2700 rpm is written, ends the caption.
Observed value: 2500 rpm
